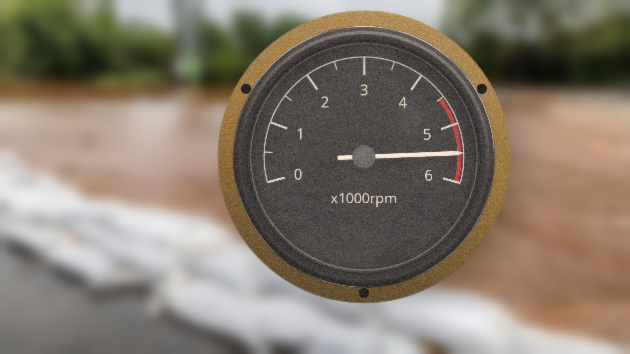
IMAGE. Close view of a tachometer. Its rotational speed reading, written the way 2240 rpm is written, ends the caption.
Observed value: 5500 rpm
